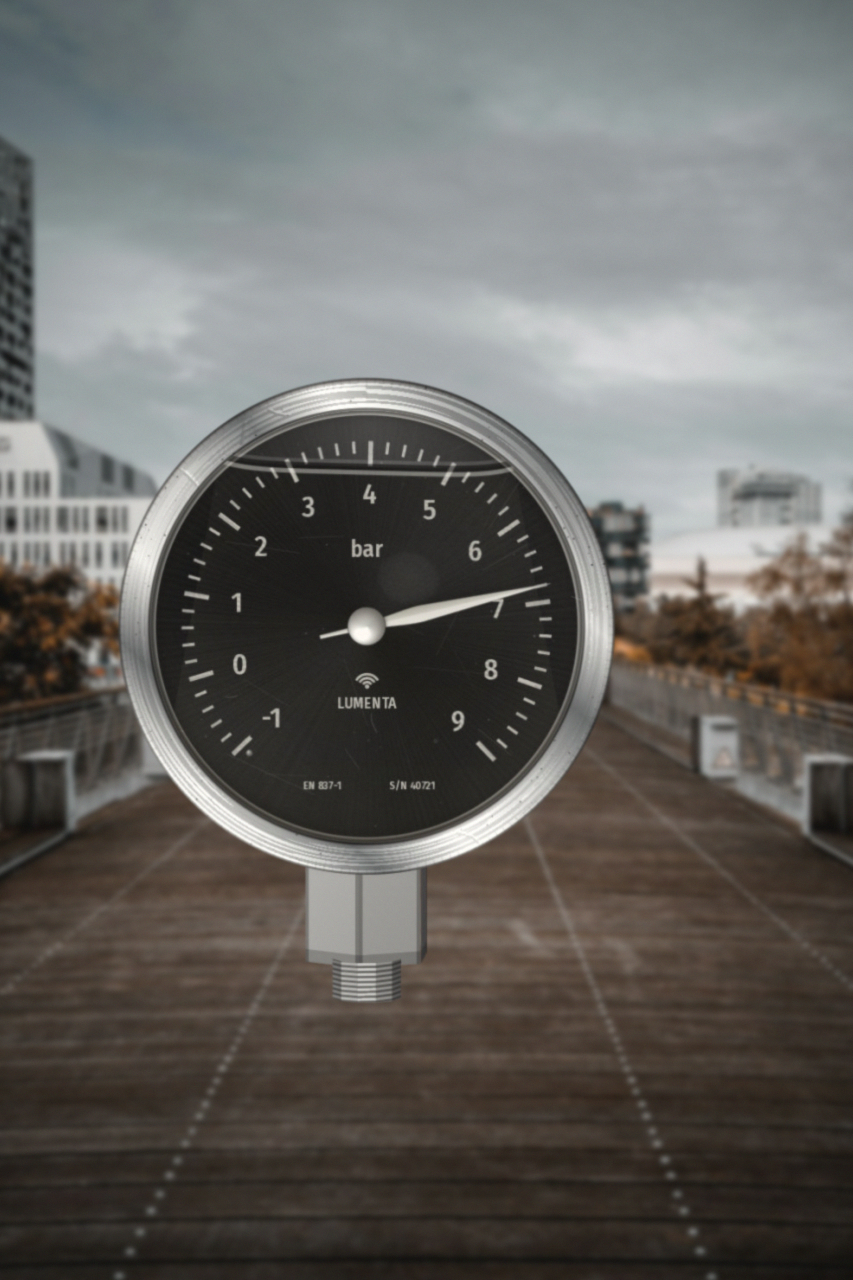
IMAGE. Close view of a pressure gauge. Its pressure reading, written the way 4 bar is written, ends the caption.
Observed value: 6.8 bar
